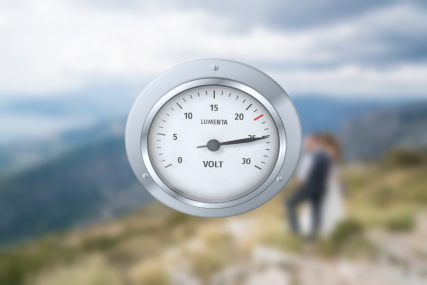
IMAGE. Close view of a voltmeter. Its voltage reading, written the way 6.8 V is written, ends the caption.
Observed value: 25 V
